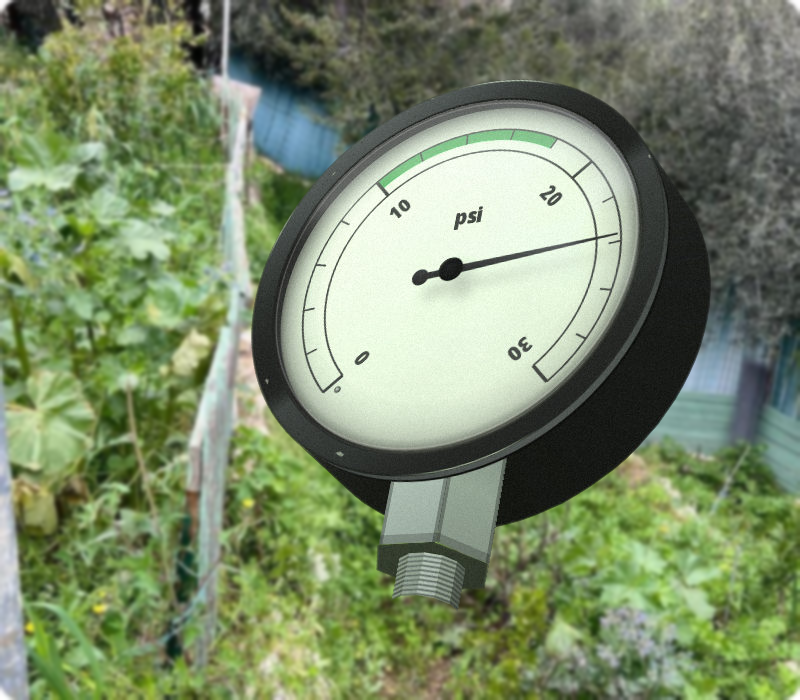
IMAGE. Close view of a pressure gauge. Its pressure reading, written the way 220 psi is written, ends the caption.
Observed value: 24 psi
